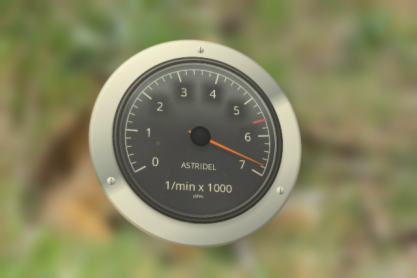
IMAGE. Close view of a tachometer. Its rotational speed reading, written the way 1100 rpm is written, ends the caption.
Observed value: 6800 rpm
